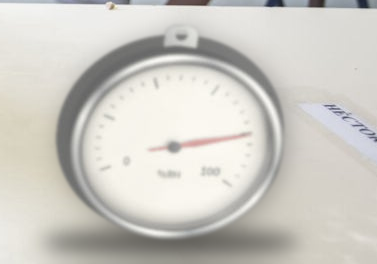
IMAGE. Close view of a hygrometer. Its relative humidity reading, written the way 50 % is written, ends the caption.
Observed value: 80 %
